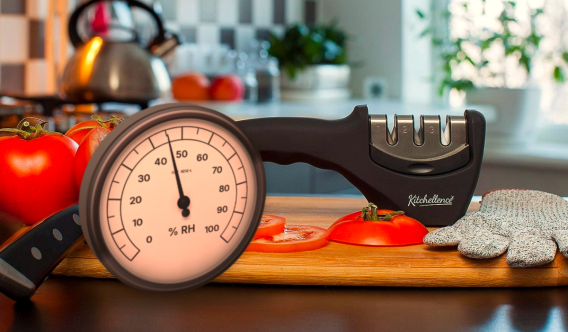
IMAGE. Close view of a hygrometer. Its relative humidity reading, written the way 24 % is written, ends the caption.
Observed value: 45 %
